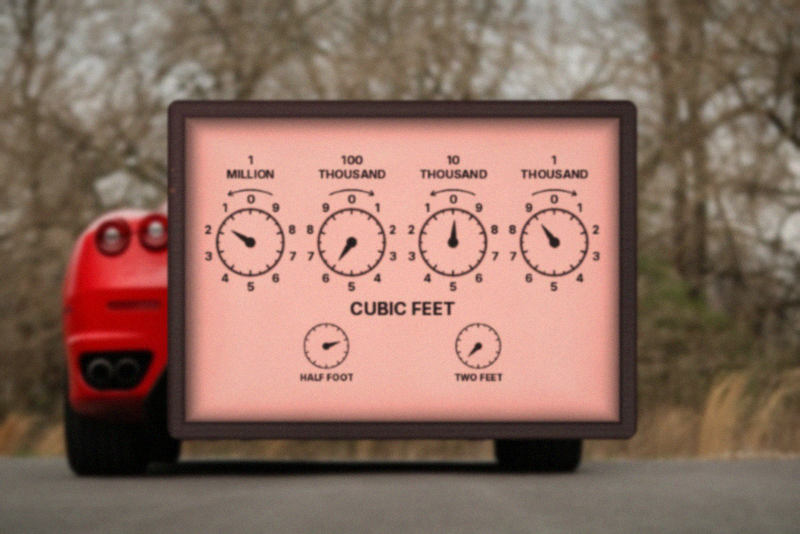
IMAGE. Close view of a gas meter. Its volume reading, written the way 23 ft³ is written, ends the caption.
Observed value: 159900 ft³
